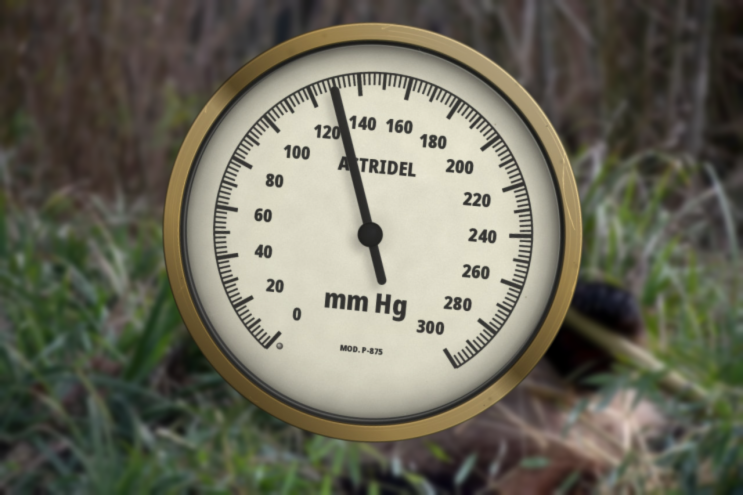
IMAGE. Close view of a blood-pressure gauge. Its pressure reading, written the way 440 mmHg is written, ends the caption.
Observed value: 130 mmHg
